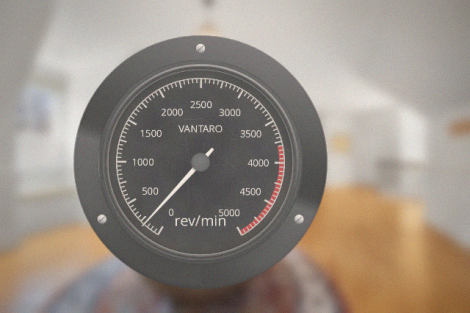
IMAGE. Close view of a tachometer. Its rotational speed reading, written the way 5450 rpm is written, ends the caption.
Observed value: 200 rpm
